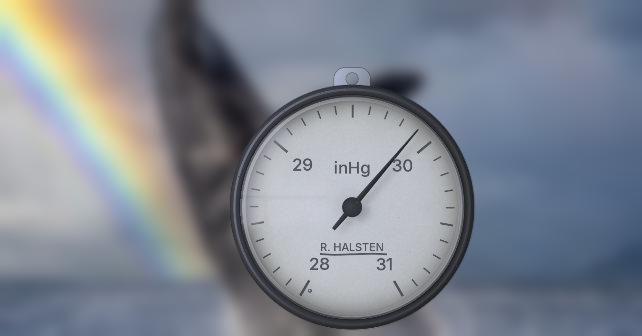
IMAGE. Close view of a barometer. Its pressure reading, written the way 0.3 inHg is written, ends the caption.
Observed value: 29.9 inHg
